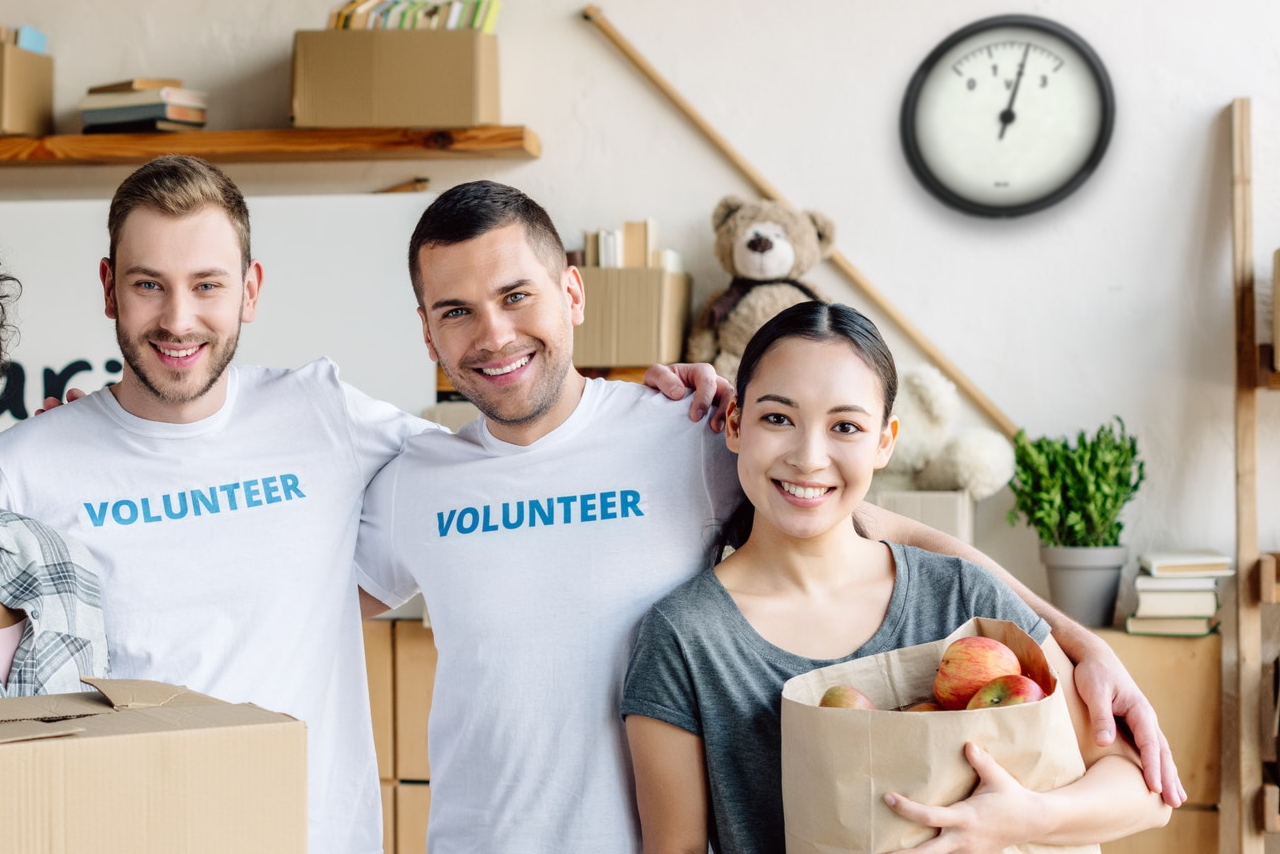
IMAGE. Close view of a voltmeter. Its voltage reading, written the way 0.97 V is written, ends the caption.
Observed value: 2 V
